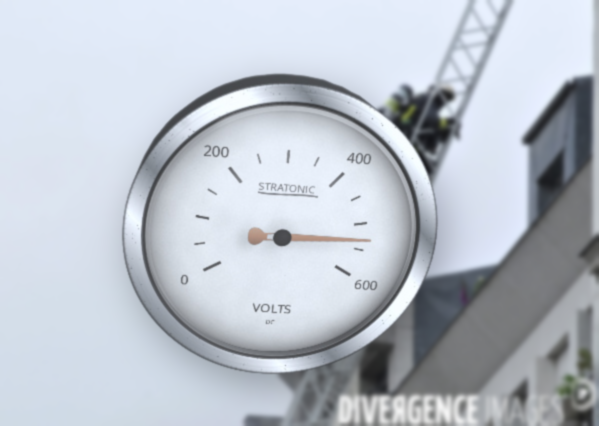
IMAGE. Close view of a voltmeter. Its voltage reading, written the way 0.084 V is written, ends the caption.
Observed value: 525 V
